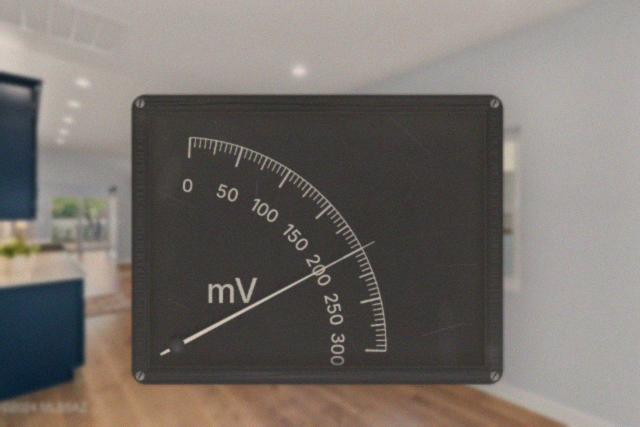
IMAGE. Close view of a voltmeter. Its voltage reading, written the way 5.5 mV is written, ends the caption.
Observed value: 200 mV
